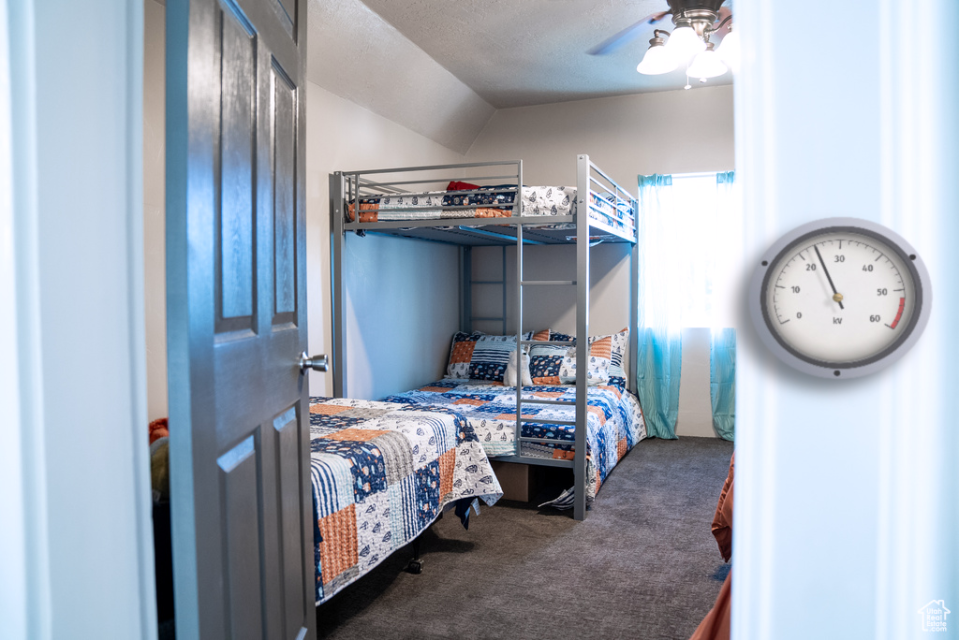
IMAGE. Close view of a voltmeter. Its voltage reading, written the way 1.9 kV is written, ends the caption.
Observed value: 24 kV
